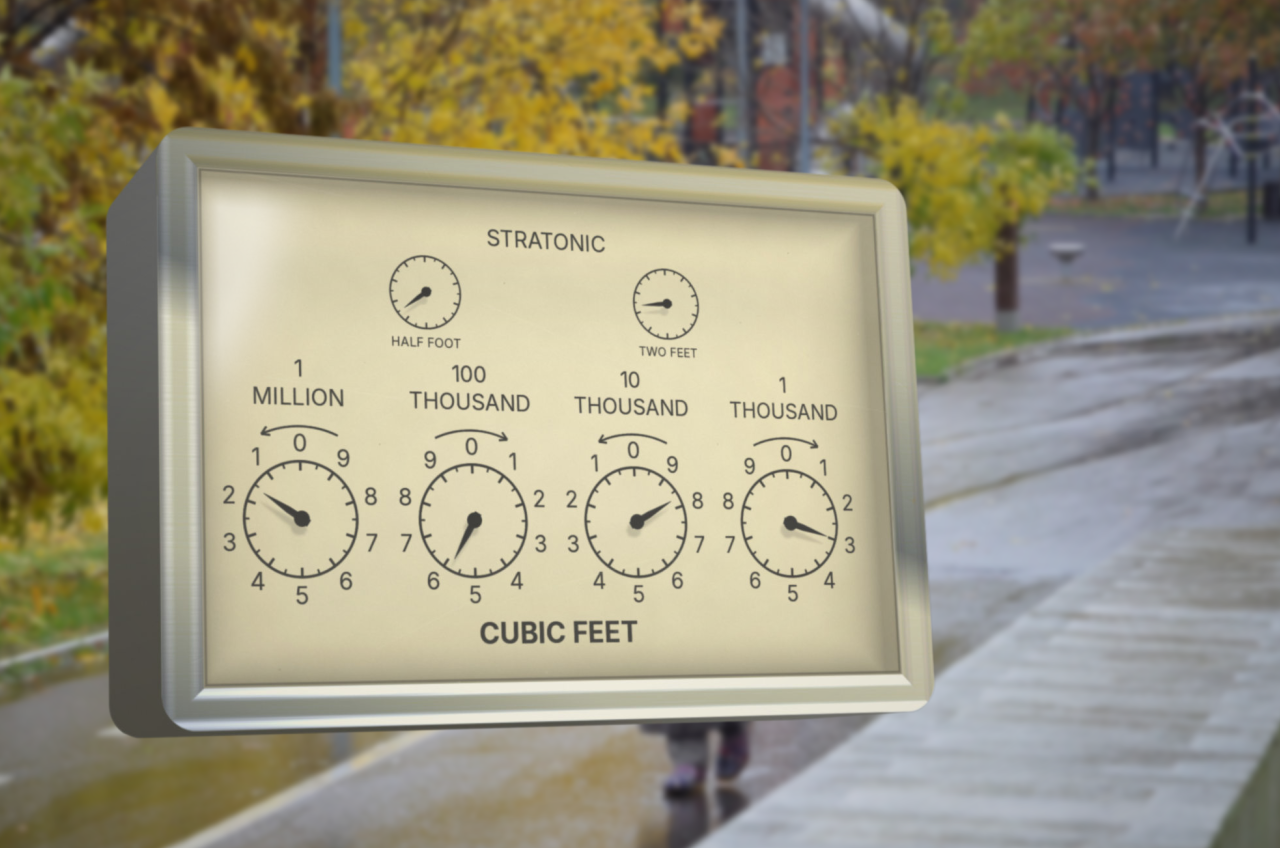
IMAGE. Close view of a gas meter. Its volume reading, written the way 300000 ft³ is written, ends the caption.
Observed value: 158300 ft³
